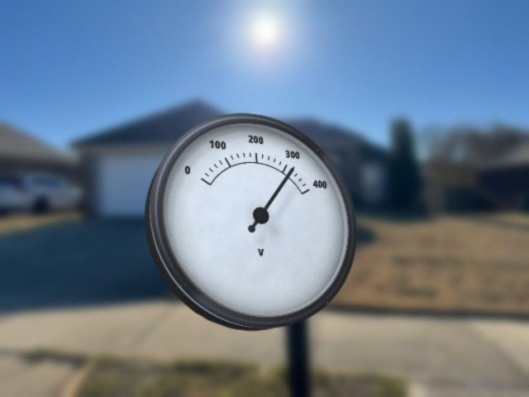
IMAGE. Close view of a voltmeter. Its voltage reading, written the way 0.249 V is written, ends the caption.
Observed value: 320 V
